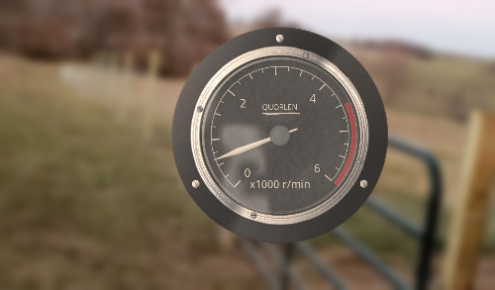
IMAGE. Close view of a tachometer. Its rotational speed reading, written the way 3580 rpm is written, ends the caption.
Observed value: 625 rpm
